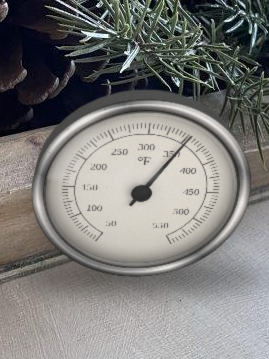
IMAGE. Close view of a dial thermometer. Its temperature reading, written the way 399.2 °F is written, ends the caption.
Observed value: 350 °F
